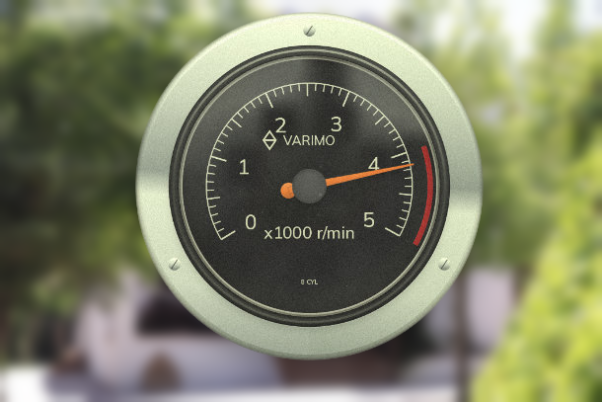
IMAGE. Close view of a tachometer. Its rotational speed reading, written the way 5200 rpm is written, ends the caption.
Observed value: 4150 rpm
